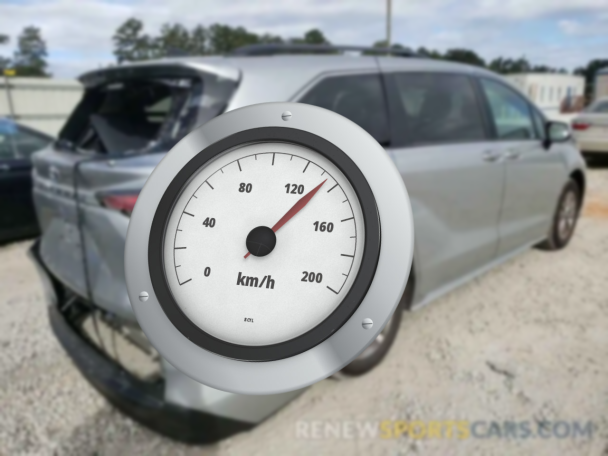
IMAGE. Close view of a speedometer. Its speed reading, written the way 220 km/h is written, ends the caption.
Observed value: 135 km/h
